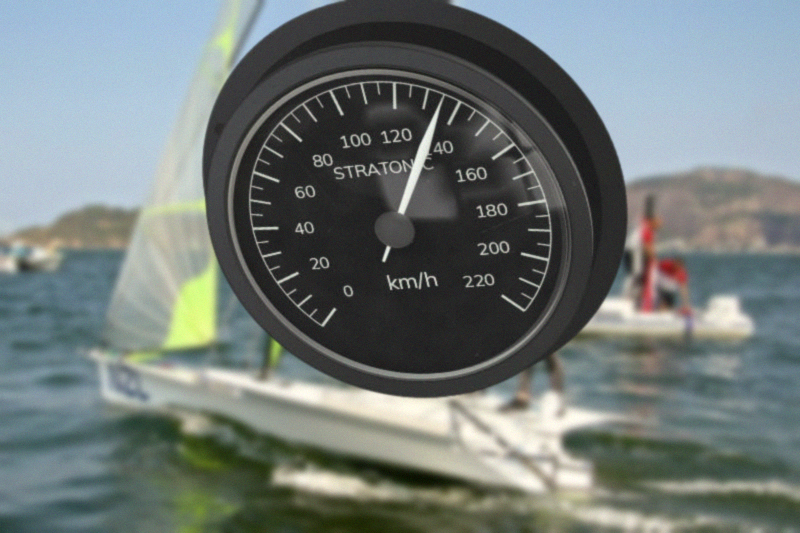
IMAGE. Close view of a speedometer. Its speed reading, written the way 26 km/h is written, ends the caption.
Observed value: 135 km/h
